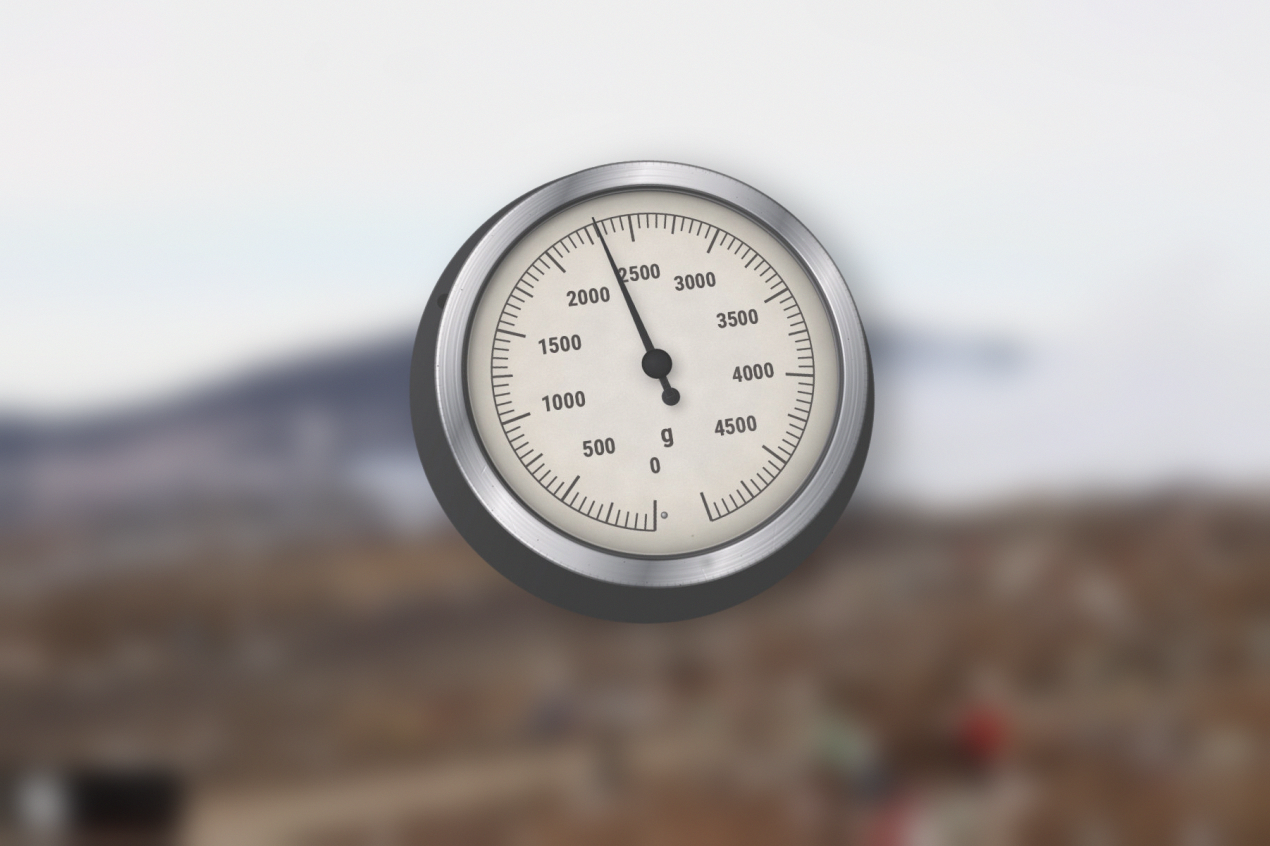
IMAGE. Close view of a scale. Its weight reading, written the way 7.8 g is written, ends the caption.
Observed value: 2300 g
